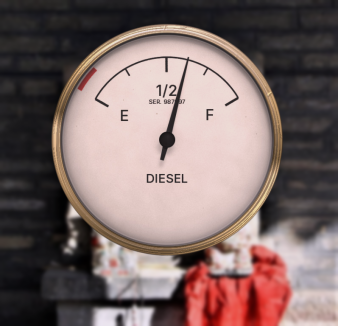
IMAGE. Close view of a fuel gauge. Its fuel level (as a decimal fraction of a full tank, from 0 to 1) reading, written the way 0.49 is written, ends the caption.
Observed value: 0.625
